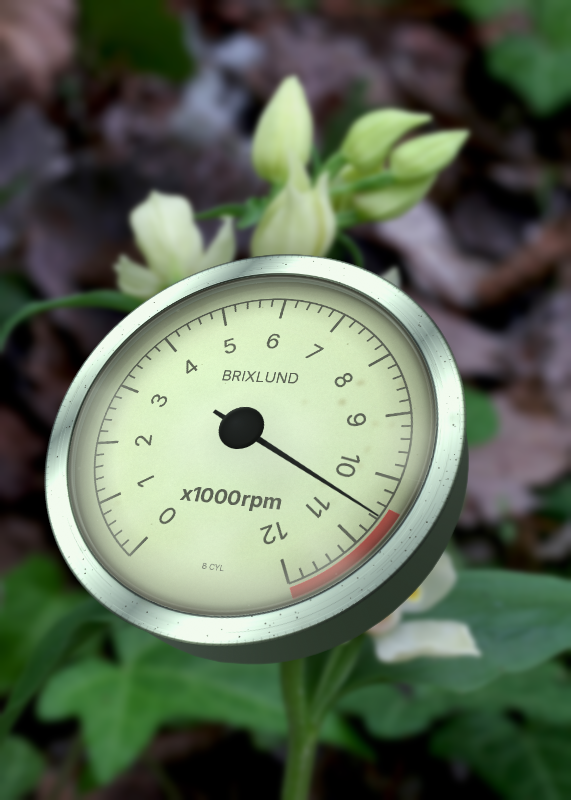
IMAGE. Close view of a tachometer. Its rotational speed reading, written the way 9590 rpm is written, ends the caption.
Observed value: 10600 rpm
